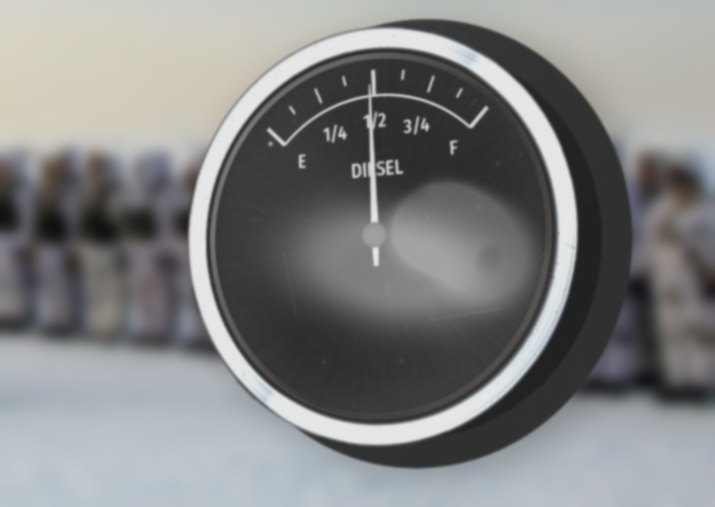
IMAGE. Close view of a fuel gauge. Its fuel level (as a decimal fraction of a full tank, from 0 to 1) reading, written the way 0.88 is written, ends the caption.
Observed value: 0.5
